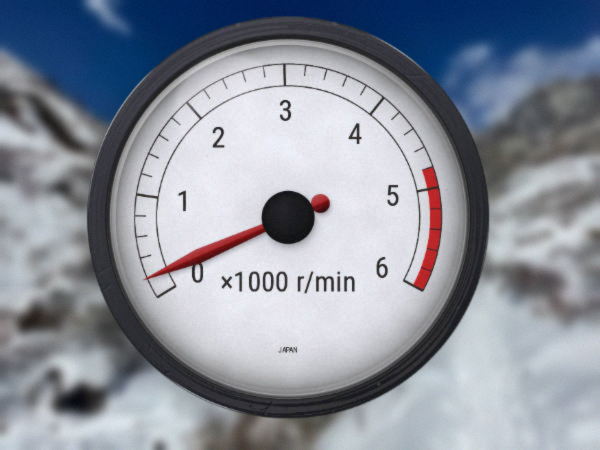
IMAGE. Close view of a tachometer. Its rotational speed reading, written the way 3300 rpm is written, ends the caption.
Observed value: 200 rpm
